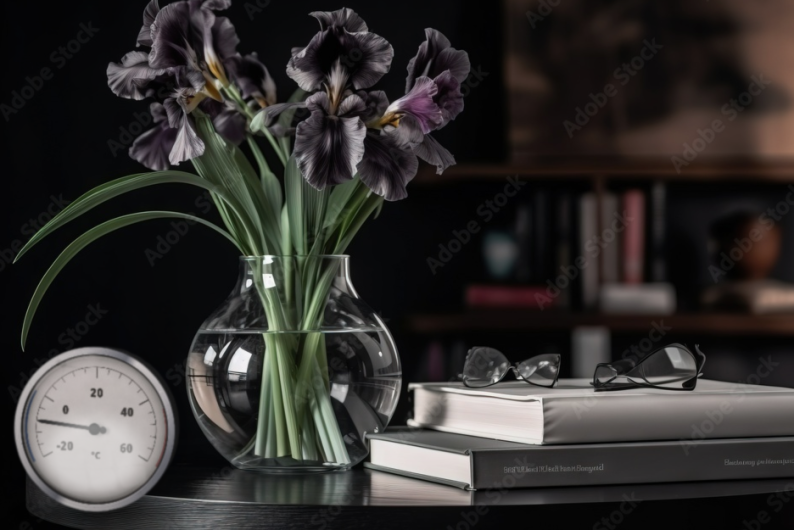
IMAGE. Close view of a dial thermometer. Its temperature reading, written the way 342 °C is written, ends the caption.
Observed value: -8 °C
